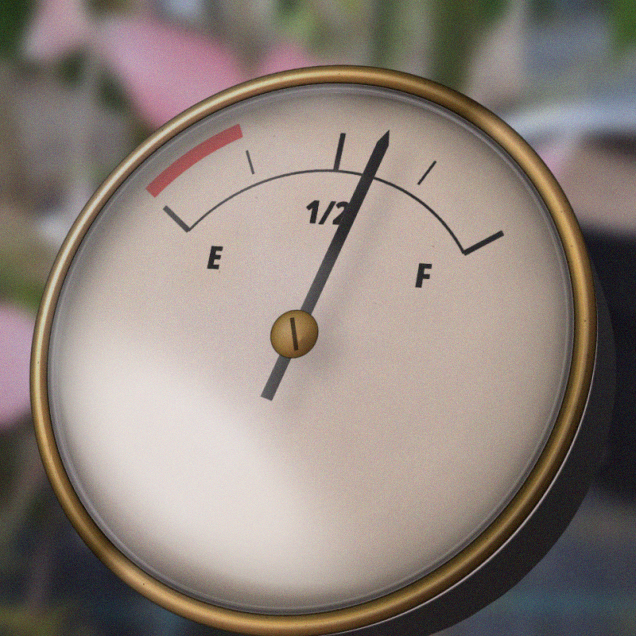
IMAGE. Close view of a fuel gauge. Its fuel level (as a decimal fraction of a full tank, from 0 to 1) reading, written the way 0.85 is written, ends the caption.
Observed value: 0.625
